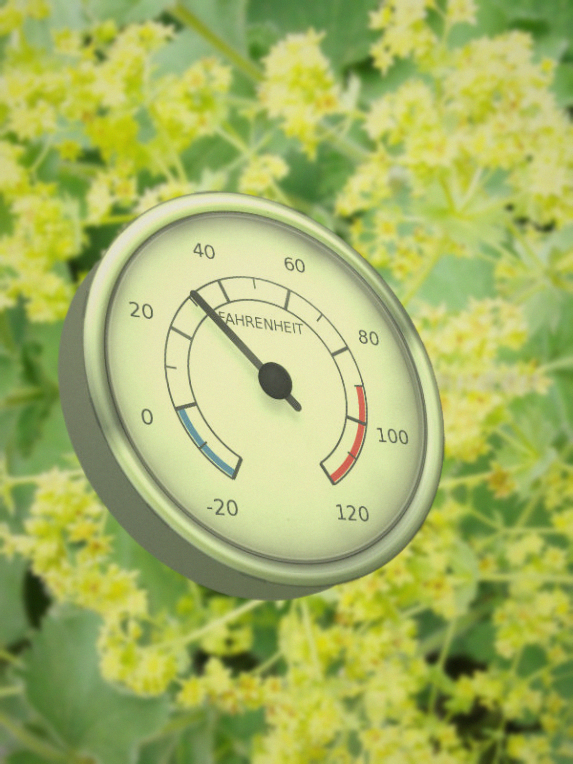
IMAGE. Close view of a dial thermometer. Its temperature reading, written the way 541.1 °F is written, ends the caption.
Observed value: 30 °F
